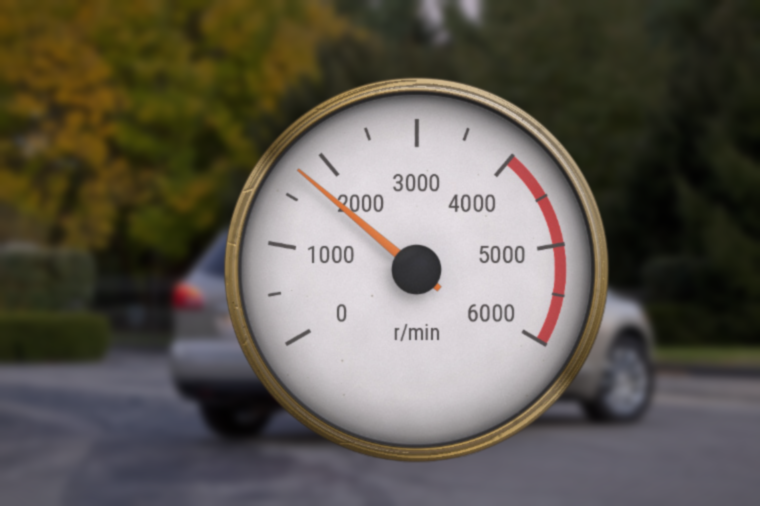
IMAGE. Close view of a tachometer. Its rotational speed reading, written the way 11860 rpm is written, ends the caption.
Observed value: 1750 rpm
